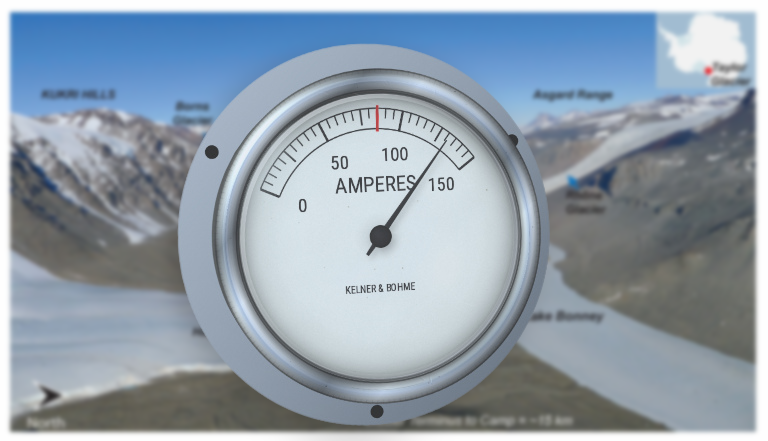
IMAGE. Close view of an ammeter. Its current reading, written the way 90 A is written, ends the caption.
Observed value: 130 A
